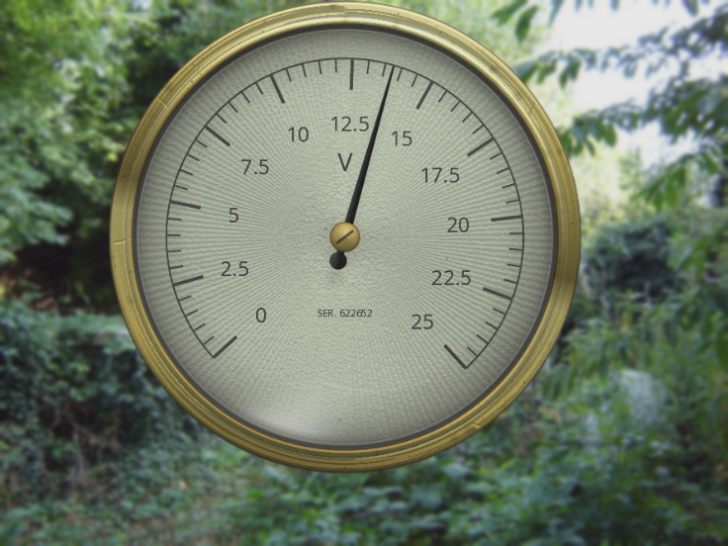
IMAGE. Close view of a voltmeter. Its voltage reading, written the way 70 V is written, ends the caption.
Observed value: 13.75 V
